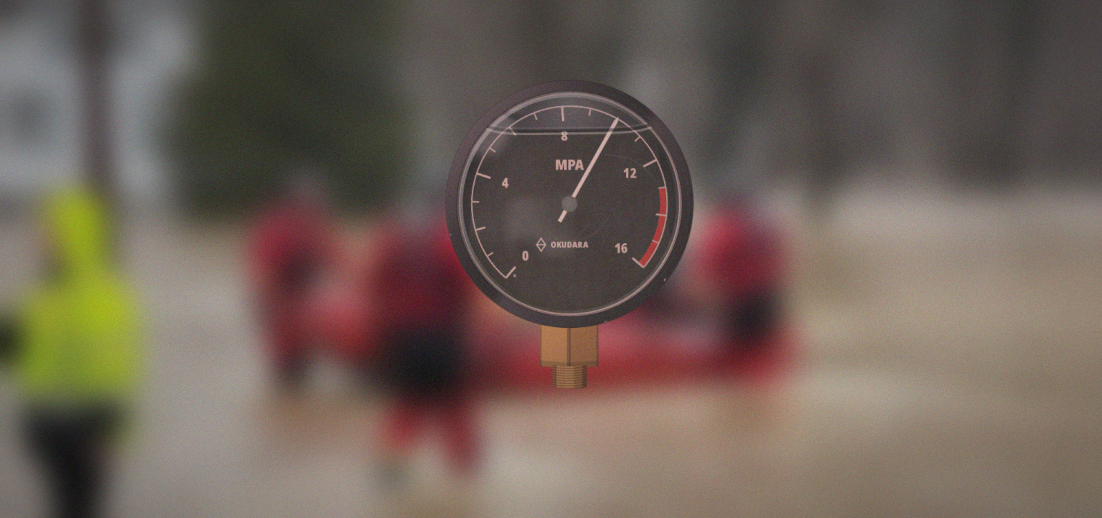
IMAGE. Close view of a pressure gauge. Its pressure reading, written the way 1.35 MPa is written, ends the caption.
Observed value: 10 MPa
